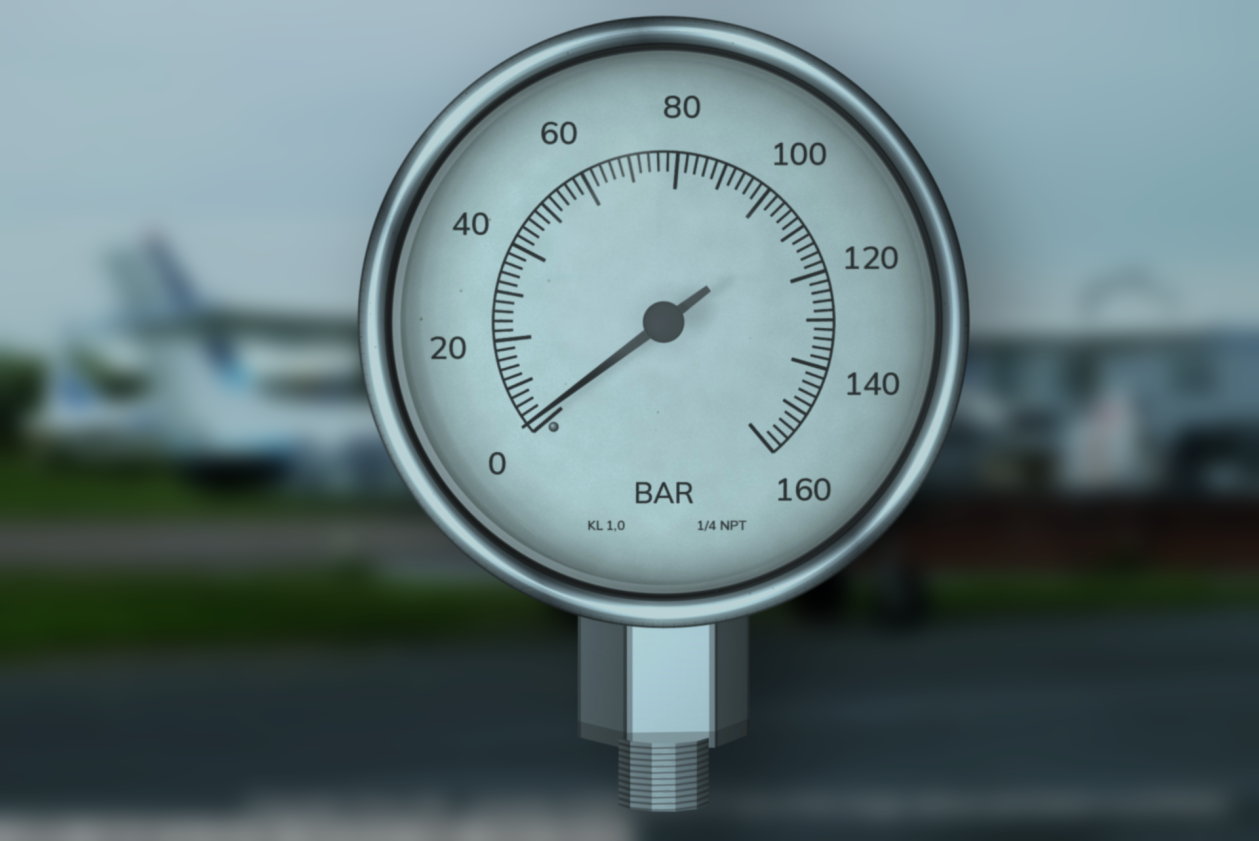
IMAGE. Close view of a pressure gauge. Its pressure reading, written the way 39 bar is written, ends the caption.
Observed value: 2 bar
